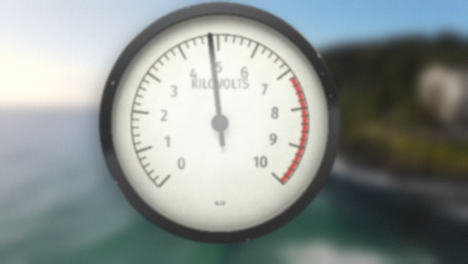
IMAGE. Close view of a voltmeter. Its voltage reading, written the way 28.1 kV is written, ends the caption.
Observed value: 4.8 kV
